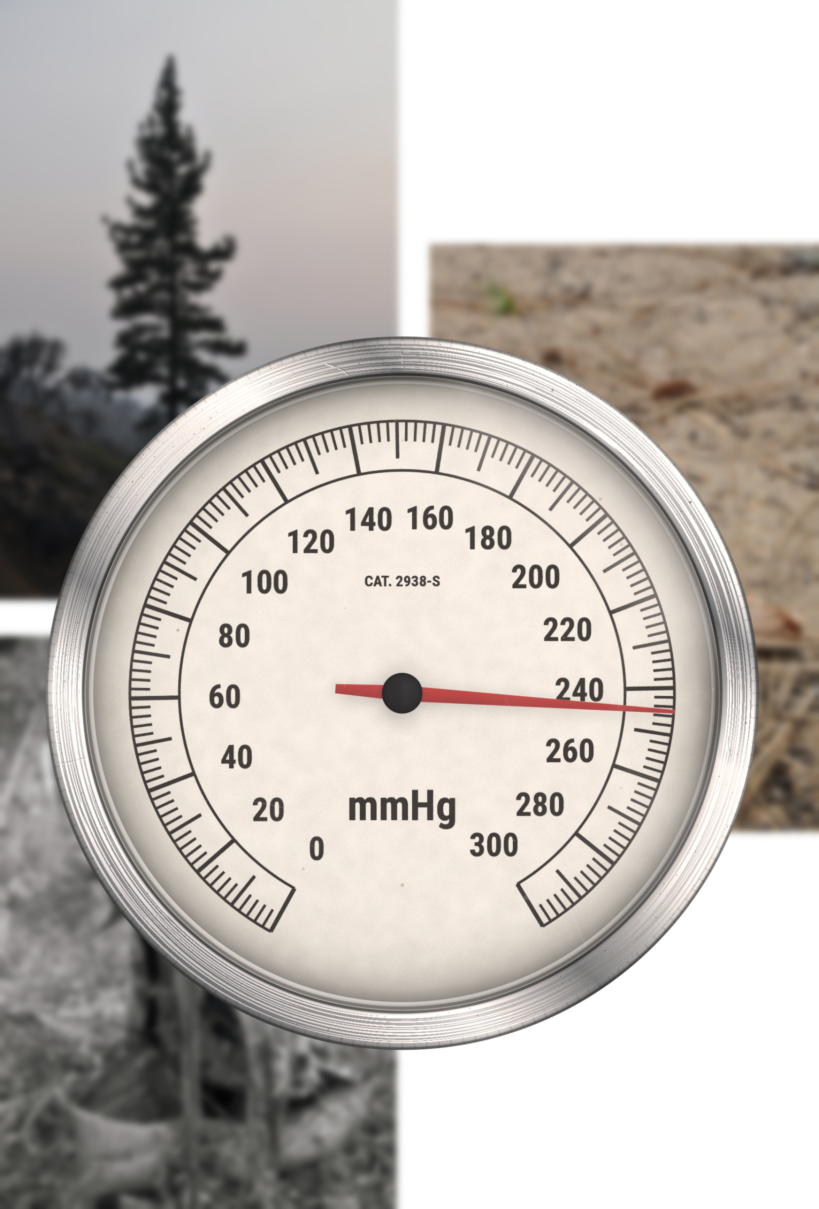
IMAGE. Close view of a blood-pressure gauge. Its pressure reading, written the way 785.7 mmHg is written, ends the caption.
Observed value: 245 mmHg
